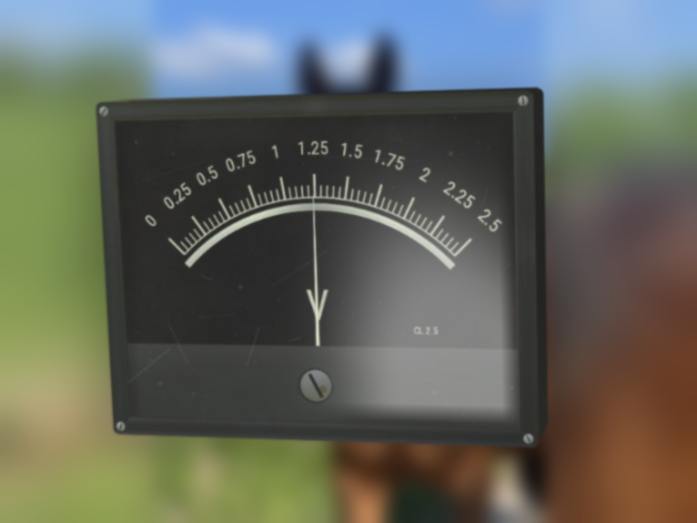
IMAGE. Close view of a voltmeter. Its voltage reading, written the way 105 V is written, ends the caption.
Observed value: 1.25 V
